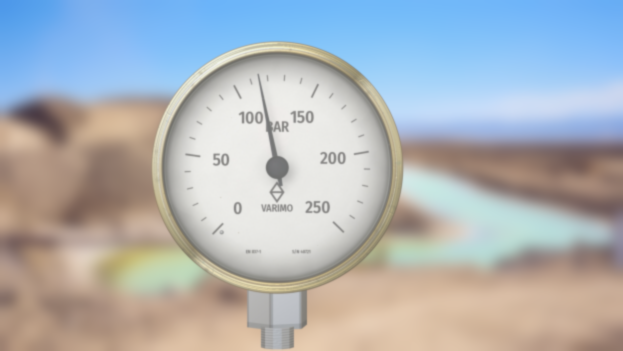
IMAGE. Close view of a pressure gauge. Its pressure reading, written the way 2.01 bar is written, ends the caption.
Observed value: 115 bar
